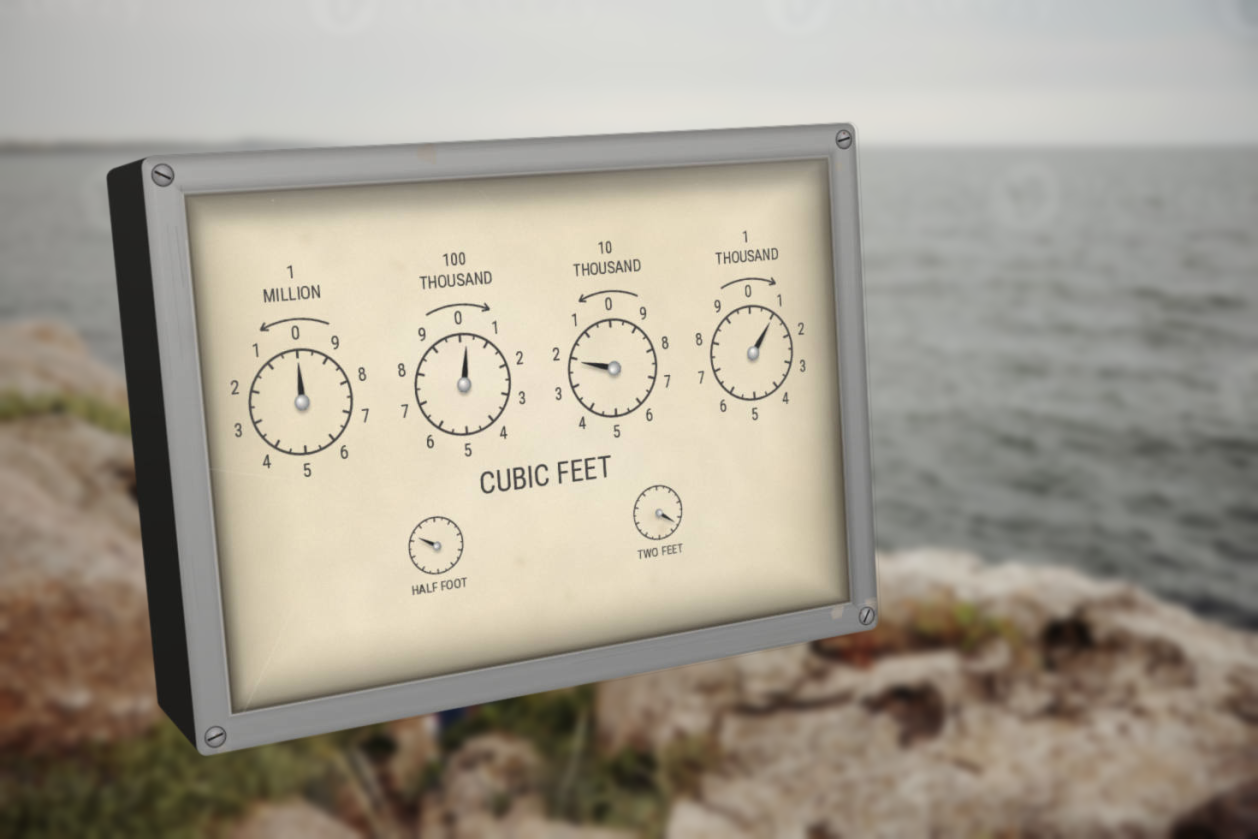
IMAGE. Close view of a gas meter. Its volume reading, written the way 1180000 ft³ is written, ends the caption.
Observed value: 2100 ft³
